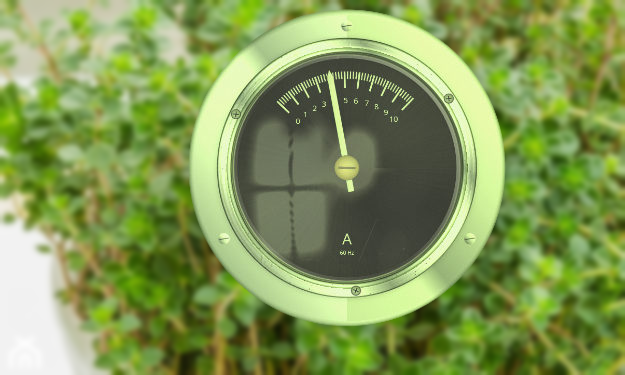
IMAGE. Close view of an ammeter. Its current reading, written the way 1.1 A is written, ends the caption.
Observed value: 4 A
